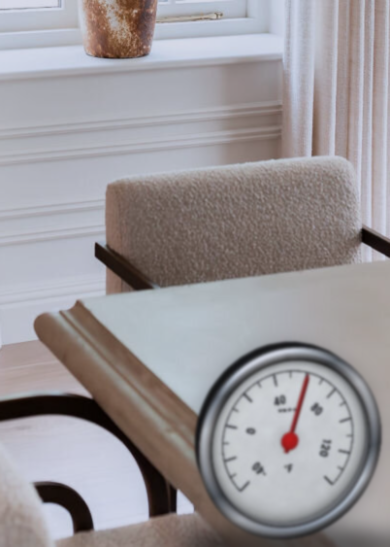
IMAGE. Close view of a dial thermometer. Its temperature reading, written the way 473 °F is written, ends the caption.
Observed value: 60 °F
